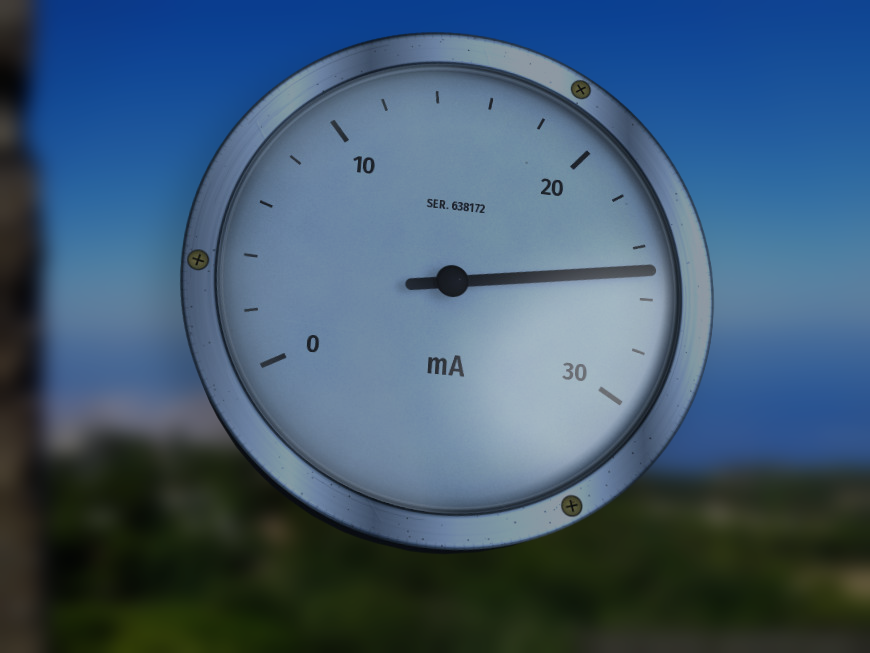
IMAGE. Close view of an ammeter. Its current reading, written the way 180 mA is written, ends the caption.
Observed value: 25 mA
